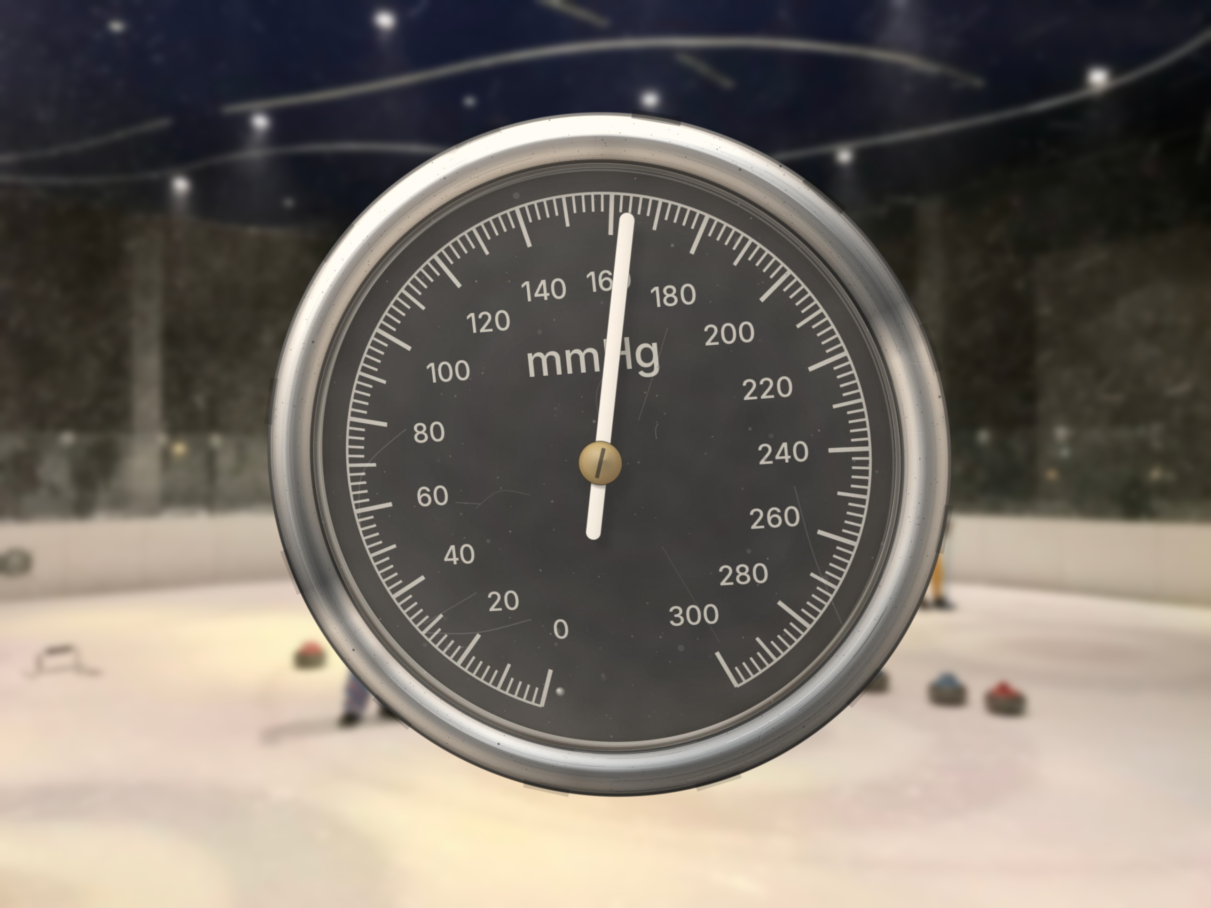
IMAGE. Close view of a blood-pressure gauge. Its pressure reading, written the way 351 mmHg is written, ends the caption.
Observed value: 164 mmHg
